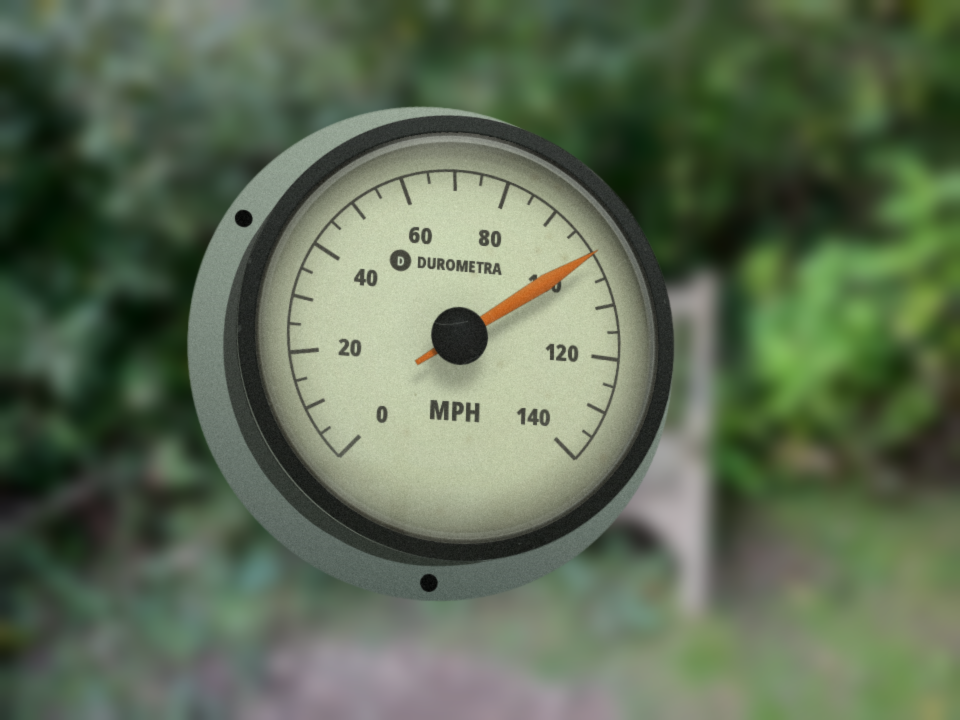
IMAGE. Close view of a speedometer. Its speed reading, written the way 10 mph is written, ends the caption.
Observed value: 100 mph
